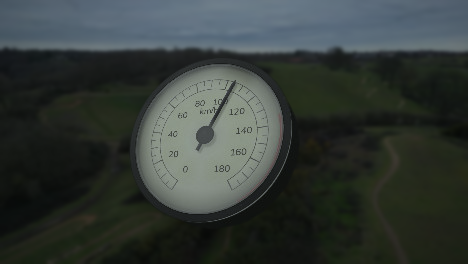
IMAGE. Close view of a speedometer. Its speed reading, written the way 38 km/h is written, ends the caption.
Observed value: 105 km/h
